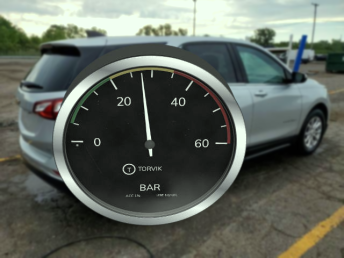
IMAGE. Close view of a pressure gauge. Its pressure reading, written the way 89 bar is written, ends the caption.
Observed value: 27.5 bar
